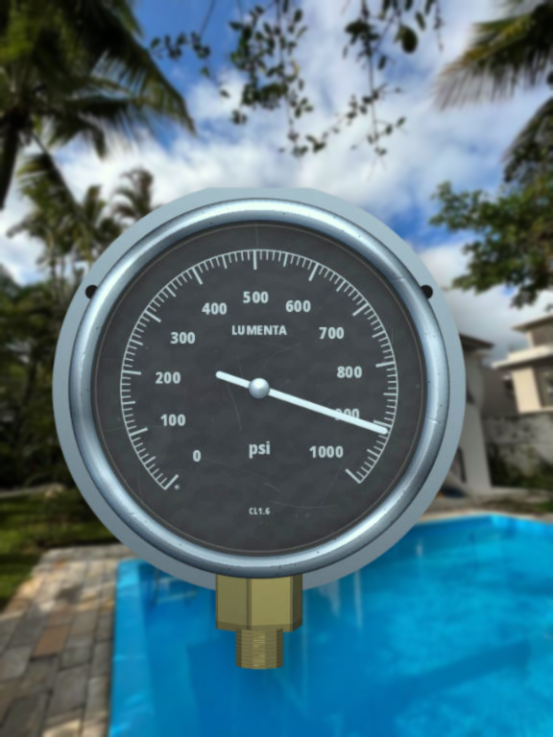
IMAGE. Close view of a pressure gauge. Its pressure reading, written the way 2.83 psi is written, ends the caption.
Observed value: 910 psi
